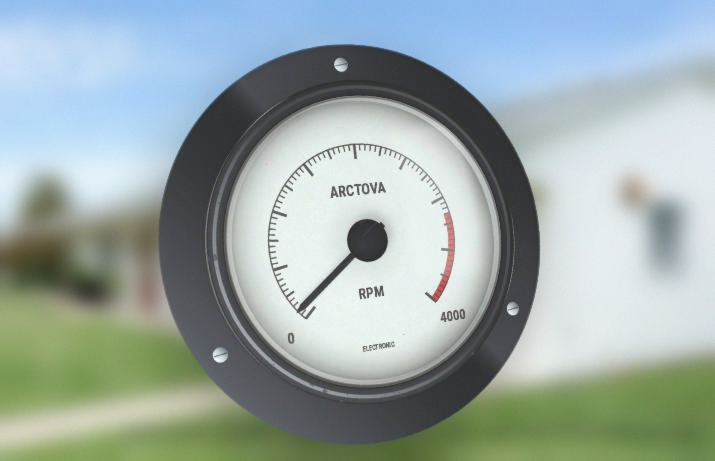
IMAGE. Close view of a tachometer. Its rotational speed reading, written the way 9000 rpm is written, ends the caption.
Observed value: 100 rpm
